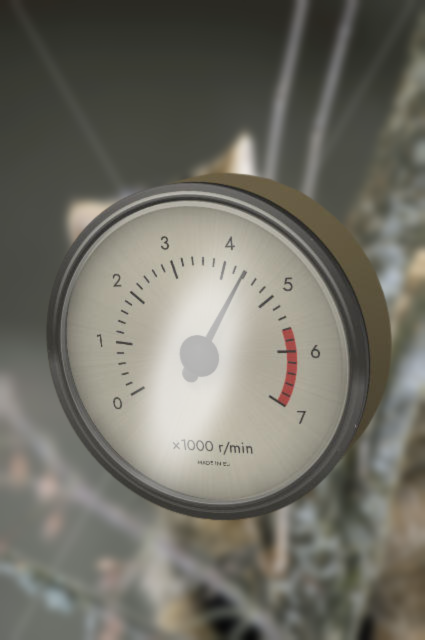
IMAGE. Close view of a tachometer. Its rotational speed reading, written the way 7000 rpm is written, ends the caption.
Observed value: 4400 rpm
